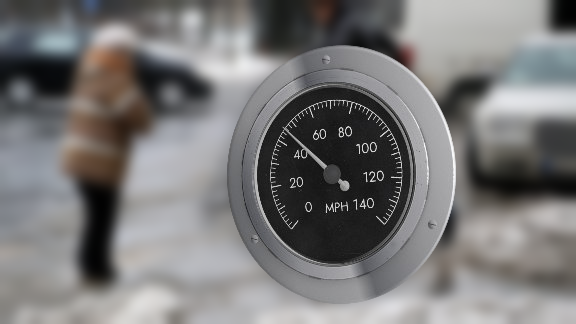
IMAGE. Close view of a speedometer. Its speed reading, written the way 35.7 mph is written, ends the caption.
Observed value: 46 mph
